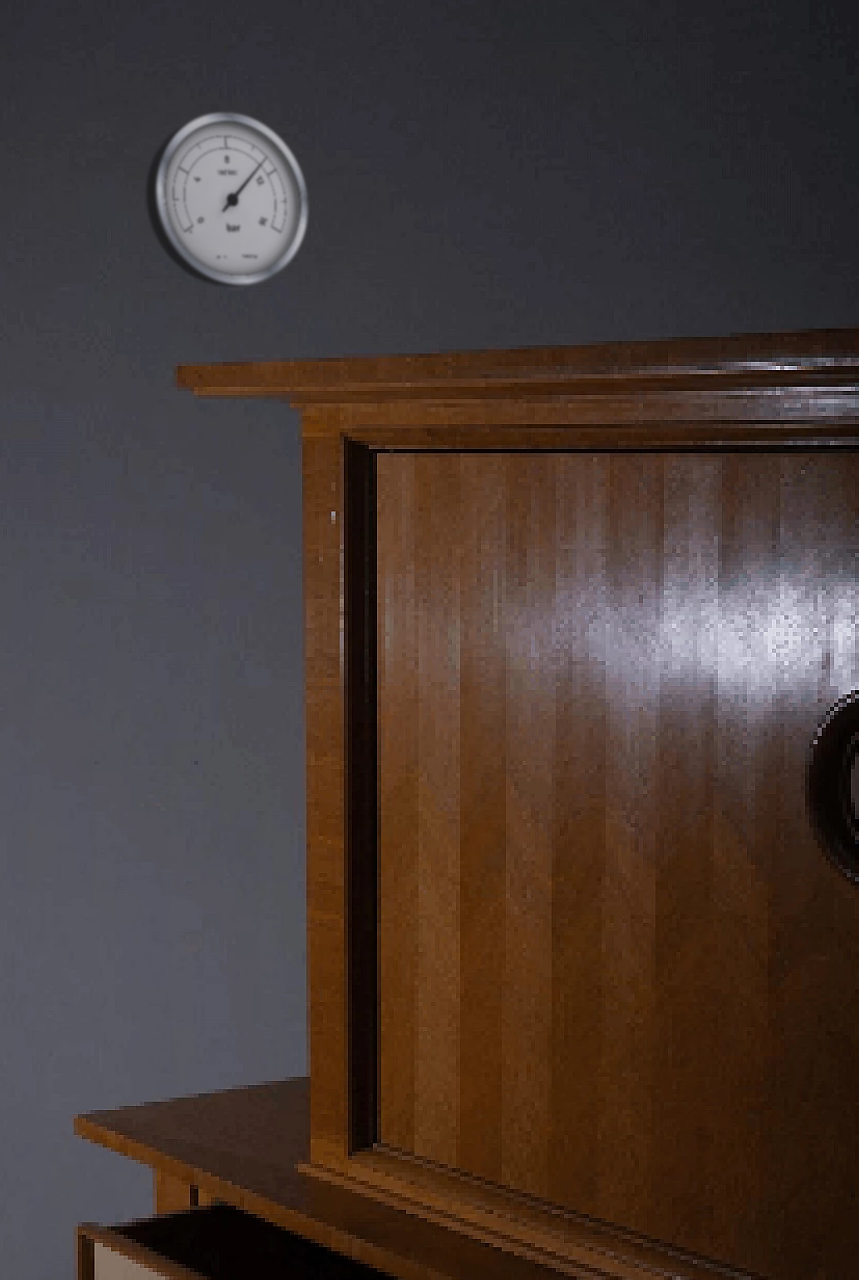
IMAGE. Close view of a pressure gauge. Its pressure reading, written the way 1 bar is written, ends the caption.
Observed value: 11 bar
